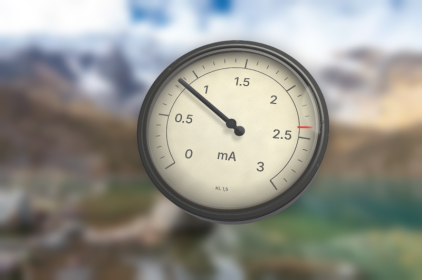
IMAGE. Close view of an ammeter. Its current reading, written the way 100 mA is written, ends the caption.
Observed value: 0.85 mA
